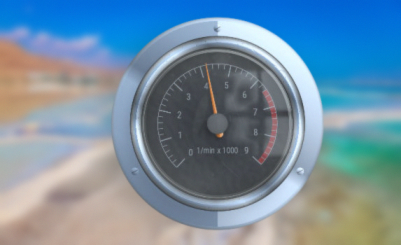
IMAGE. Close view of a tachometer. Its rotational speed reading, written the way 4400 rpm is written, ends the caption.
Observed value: 4200 rpm
